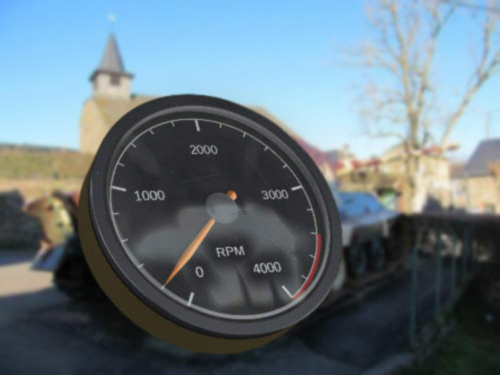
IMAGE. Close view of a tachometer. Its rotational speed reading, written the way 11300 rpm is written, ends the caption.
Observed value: 200 rpm
